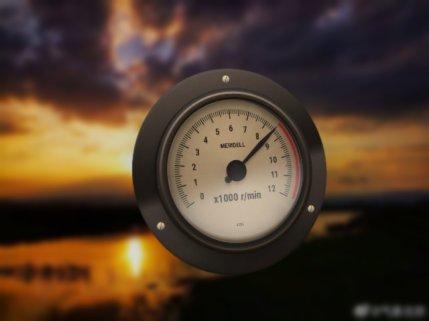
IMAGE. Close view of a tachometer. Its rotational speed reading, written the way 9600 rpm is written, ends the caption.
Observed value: 8500 rpm
